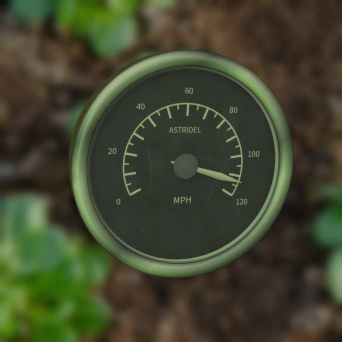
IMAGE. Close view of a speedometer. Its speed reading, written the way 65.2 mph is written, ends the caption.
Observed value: 112.5 mph
